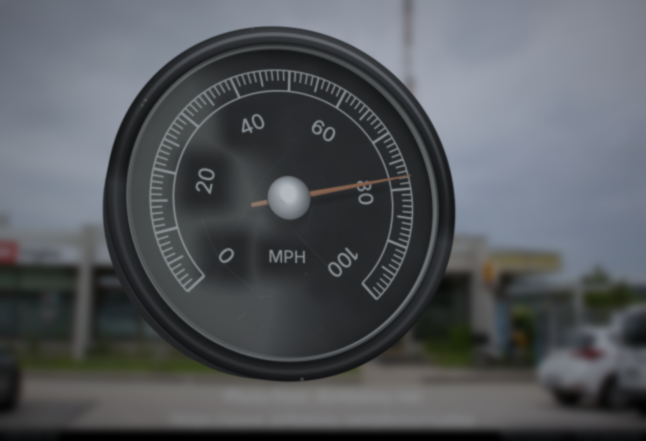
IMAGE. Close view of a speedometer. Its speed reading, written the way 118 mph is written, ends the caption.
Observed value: 78 mph
